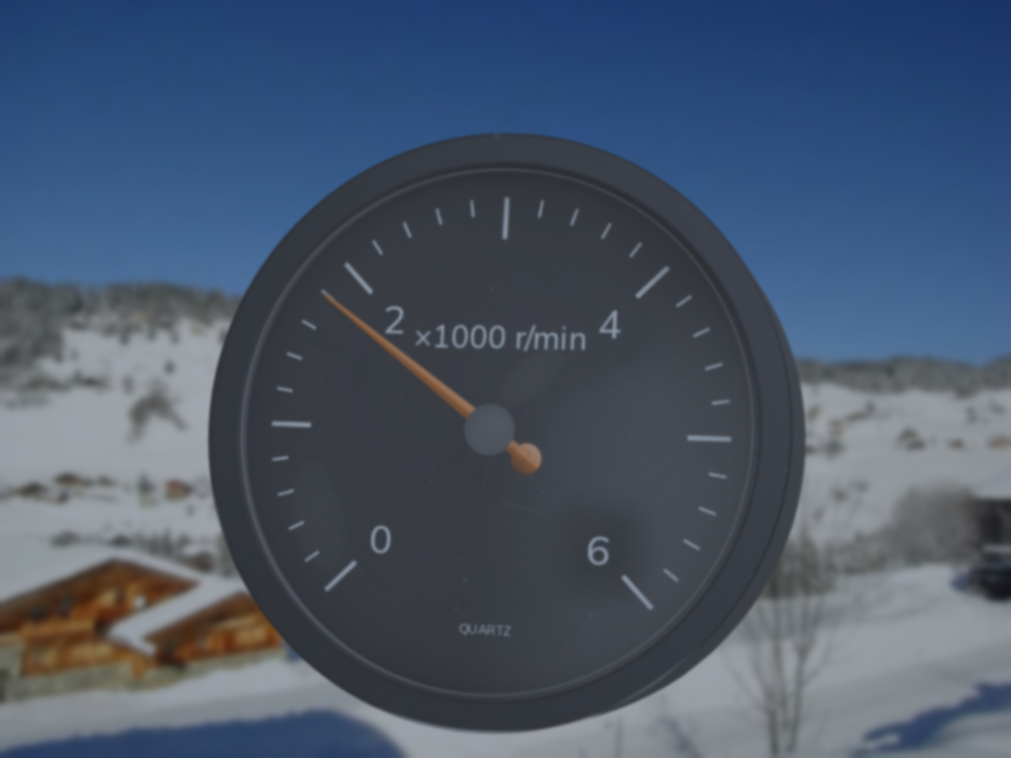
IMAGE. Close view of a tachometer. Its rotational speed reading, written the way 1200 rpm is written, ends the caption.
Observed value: 1800 rpm
